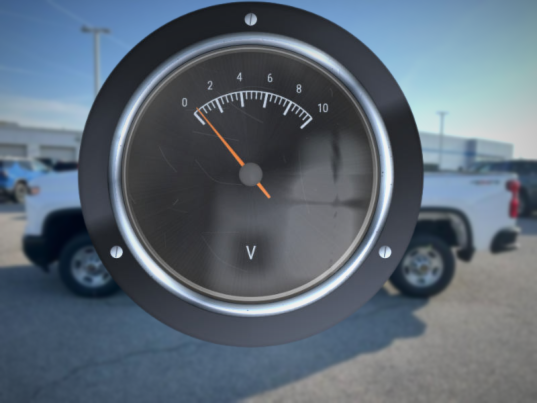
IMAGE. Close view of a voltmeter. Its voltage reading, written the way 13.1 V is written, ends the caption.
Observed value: 0.4 V
